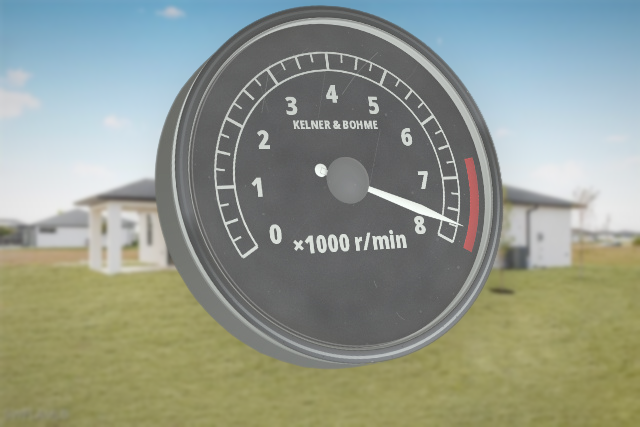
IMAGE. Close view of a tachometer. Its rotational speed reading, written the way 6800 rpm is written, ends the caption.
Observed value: 7750 rpm
